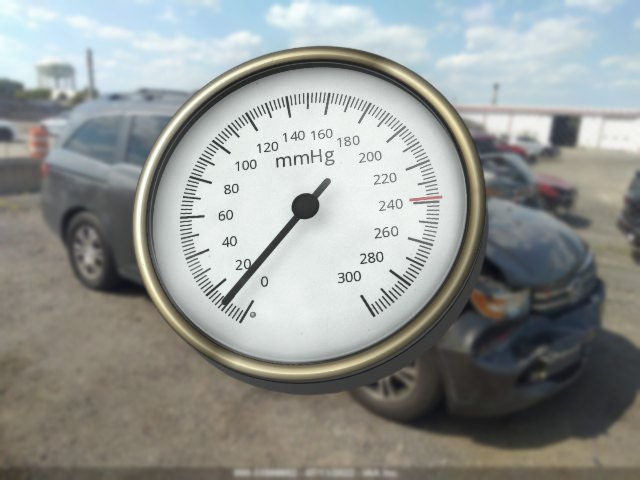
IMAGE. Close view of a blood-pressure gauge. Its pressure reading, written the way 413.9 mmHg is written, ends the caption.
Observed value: 10 mmHg
